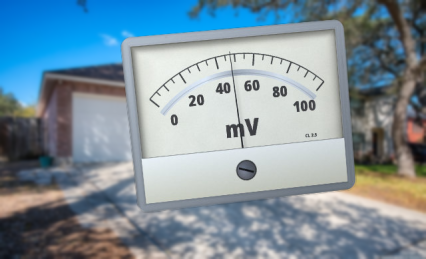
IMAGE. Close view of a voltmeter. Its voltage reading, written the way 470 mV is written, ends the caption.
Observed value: 47.5 mV
